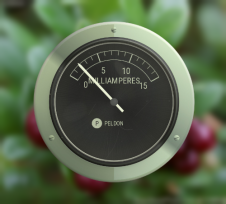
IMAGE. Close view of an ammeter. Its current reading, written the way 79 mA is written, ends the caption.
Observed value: 2 mA
